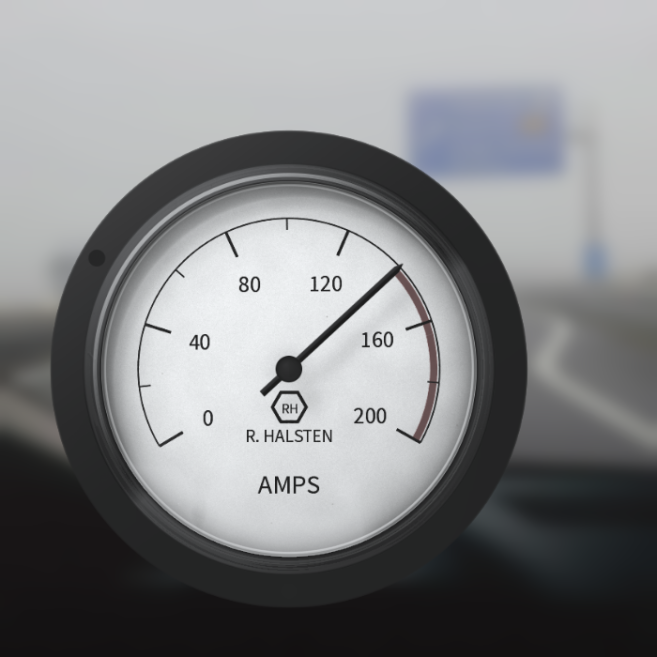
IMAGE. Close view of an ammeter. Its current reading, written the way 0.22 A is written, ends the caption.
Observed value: 140 A
